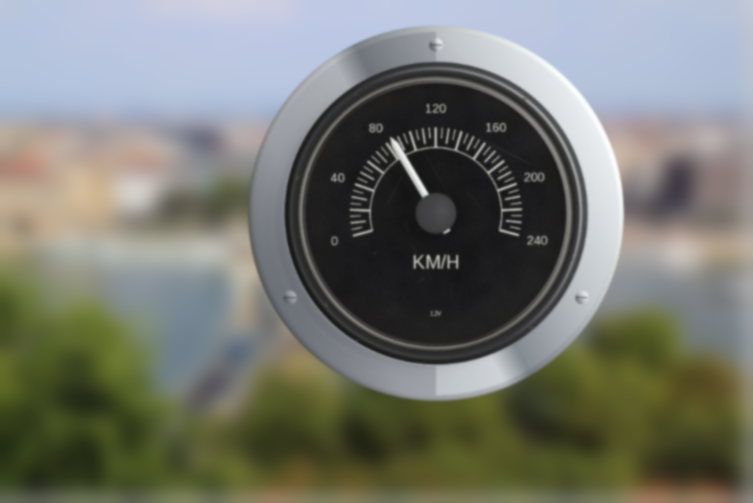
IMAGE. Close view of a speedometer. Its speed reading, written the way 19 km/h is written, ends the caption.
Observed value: 85 km/h
